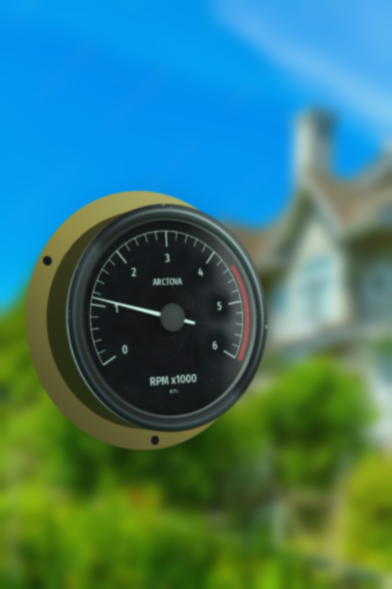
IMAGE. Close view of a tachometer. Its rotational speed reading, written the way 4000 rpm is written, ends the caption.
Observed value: 1100 rpm
